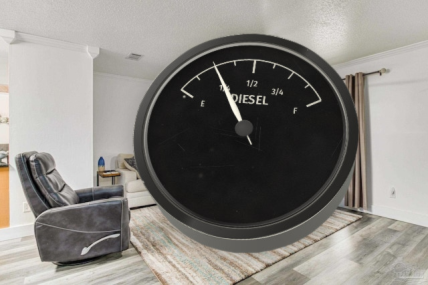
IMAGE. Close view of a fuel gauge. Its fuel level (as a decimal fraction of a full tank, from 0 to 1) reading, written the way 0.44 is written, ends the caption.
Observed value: 0.25
